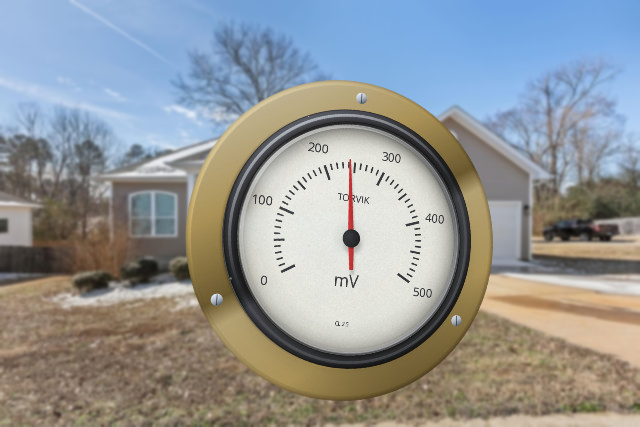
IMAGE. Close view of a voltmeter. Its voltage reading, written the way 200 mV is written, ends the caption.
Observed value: 240 mV
